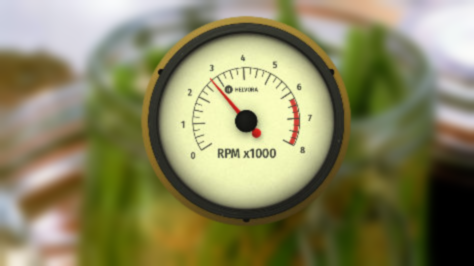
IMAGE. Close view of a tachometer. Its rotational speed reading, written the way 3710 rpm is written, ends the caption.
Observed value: 2750 rpm
